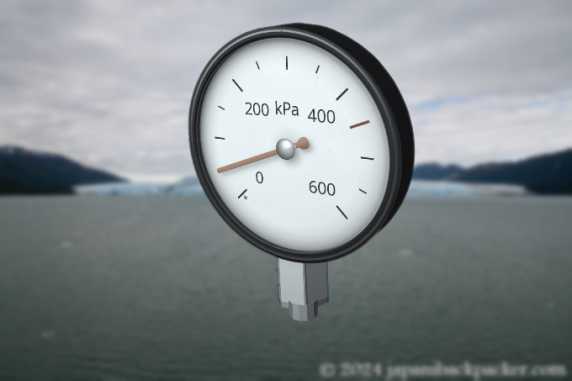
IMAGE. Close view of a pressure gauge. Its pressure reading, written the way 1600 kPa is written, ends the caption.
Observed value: 50 kPa
